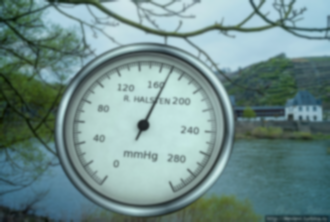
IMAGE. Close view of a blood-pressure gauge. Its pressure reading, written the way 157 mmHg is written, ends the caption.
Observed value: 170 mmHg
